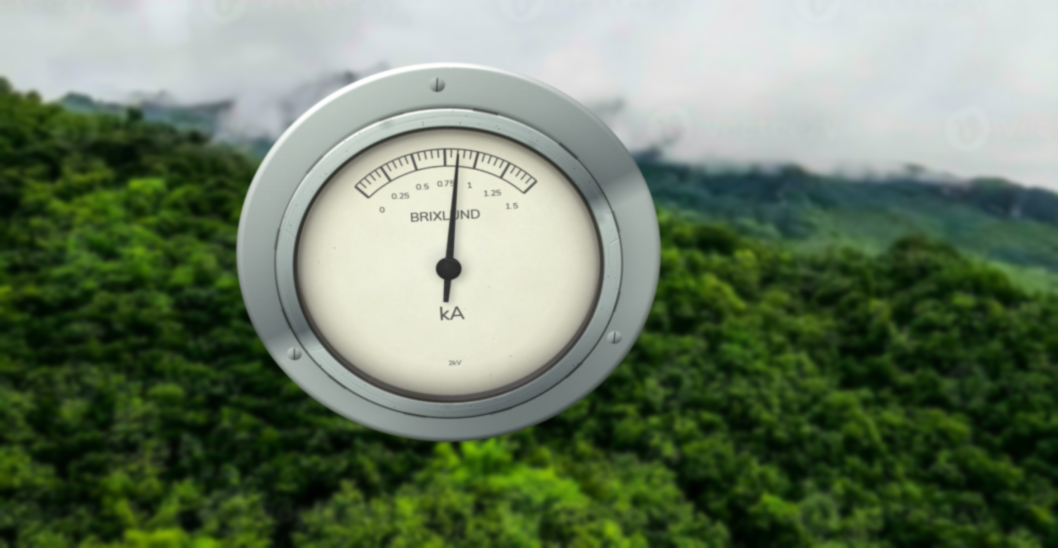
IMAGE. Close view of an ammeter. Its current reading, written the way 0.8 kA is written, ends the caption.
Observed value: 0.85 kA
